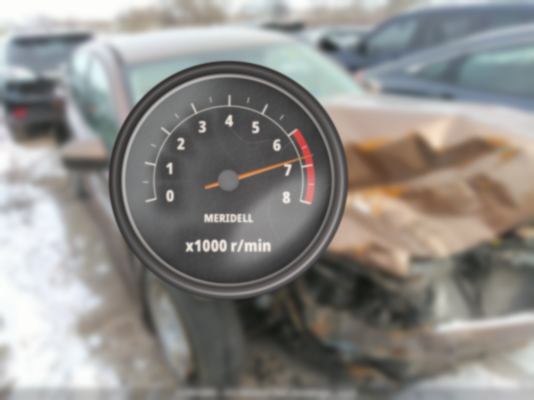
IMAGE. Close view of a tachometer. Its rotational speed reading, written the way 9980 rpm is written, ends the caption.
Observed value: 6750 rpm
